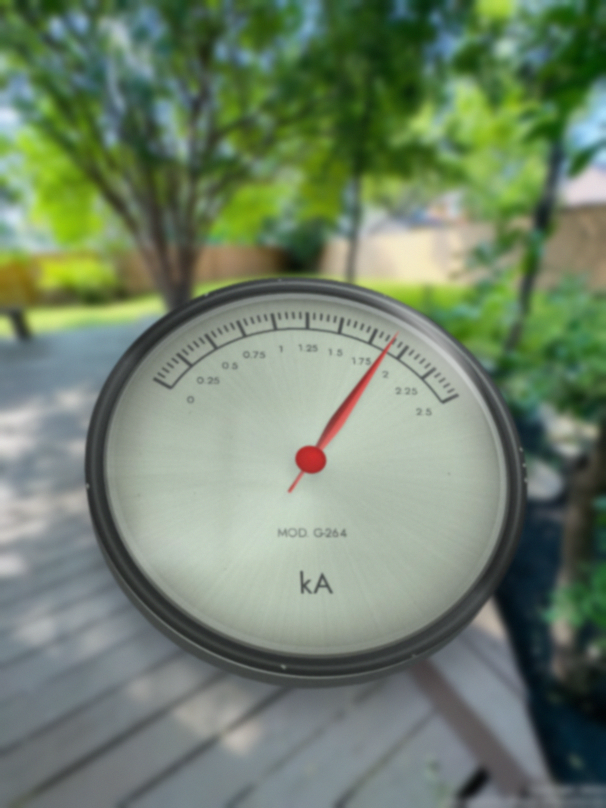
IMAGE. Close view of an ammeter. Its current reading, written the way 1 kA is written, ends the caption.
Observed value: 1.9 kA
